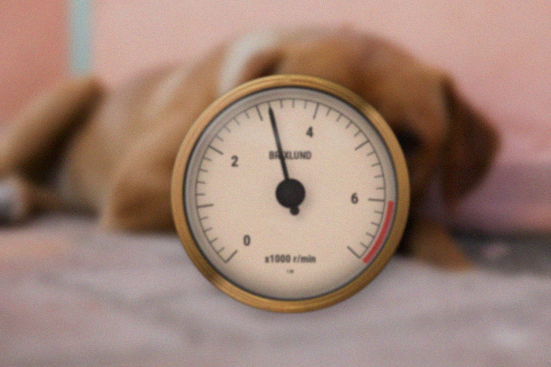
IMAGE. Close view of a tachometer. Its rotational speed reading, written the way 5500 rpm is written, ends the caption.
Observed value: 3200 rpm
